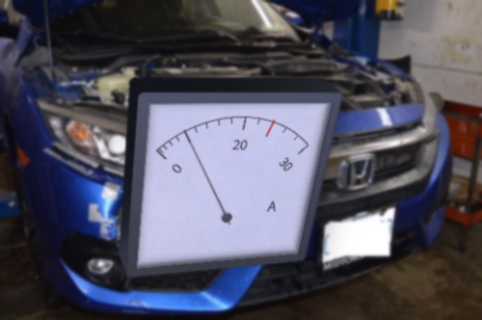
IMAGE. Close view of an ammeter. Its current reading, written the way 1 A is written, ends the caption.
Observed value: 10 A
